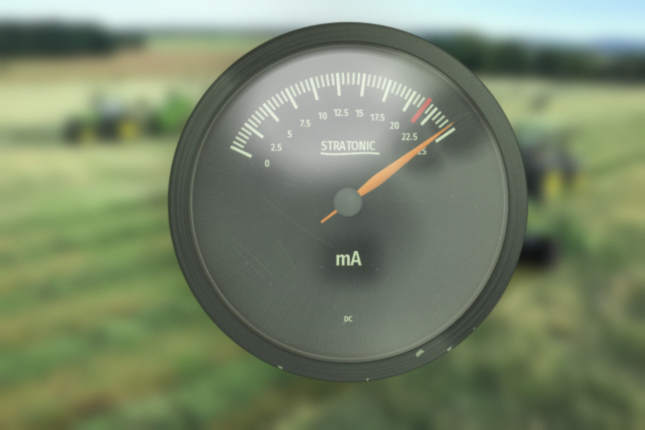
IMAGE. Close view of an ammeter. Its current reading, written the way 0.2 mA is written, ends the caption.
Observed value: 24.5 mA
